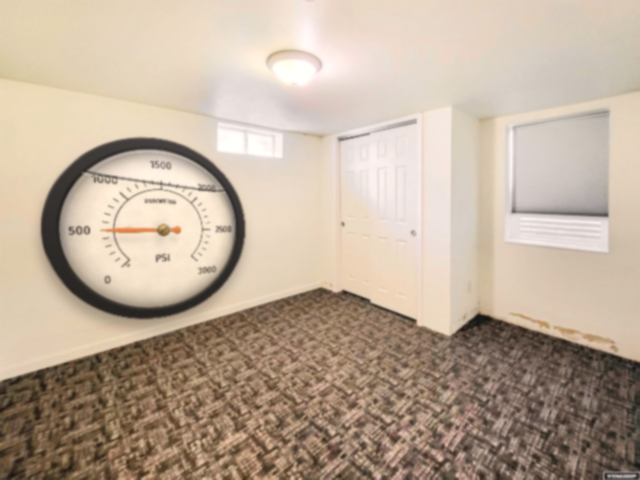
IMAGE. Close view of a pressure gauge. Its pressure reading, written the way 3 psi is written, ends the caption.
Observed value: 500 psi
